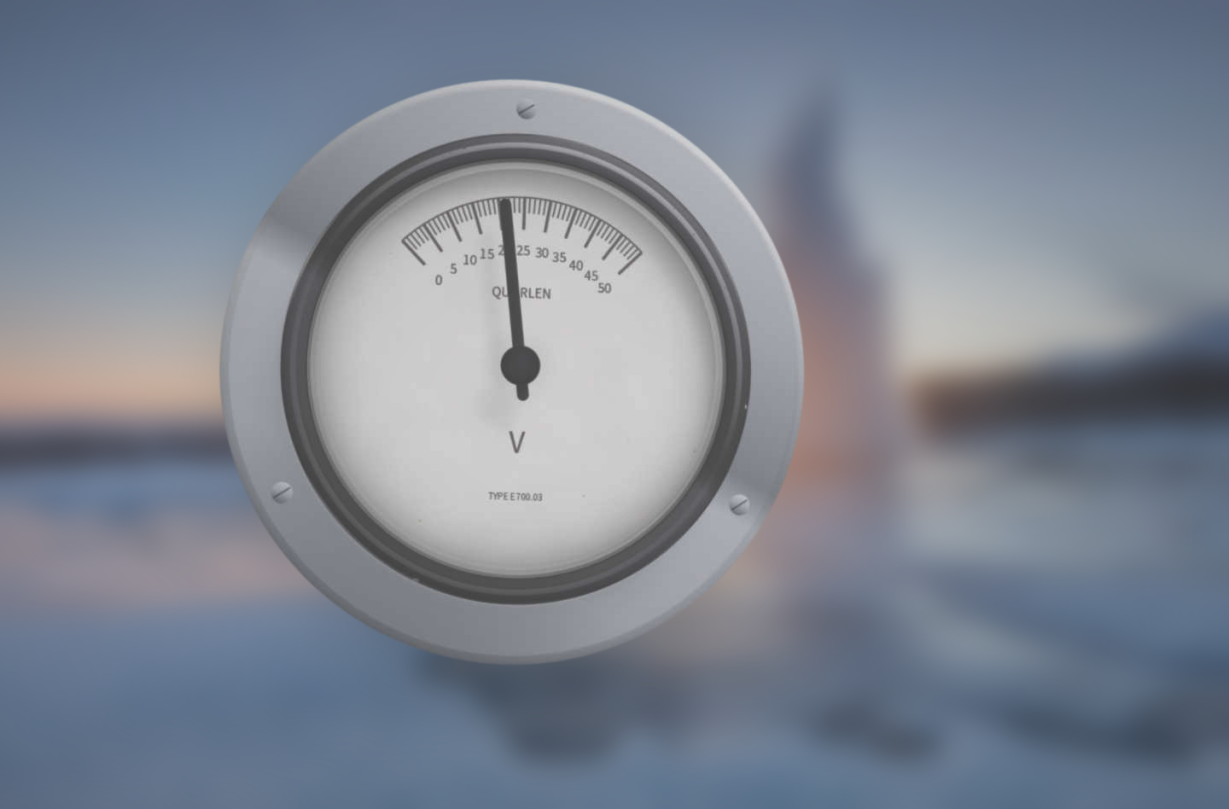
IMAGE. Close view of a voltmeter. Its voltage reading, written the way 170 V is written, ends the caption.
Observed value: 21 V
